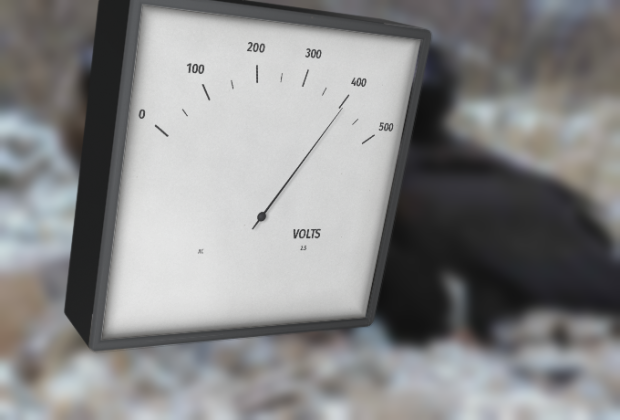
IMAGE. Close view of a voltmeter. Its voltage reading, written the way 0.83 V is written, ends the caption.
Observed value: 400 V
